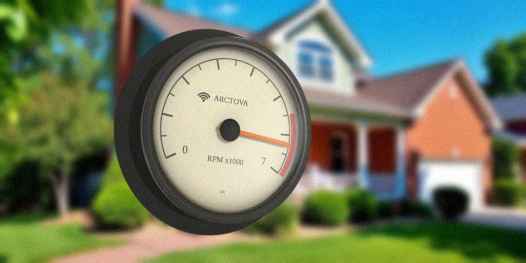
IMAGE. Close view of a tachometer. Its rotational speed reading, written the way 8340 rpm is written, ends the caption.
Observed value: 6250 rpm
